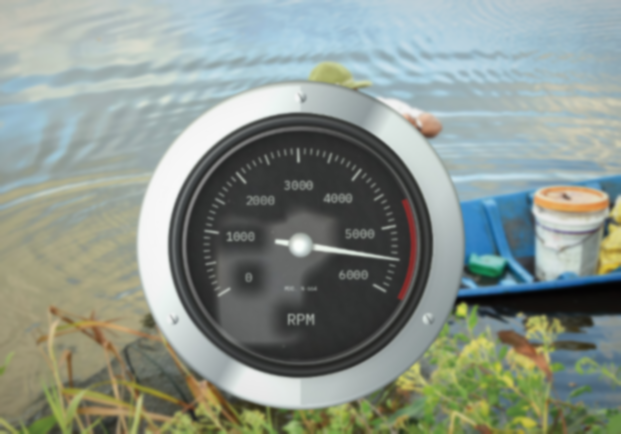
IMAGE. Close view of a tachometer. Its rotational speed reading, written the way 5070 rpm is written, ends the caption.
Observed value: 5500 rpm
